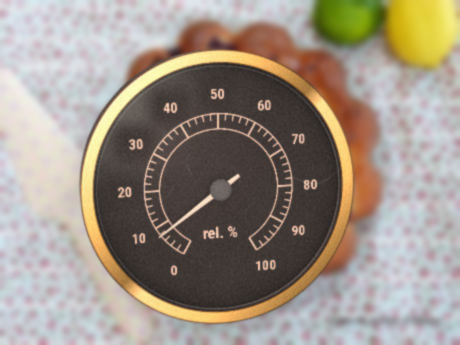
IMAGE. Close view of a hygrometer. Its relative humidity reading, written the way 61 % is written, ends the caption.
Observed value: 8 %
